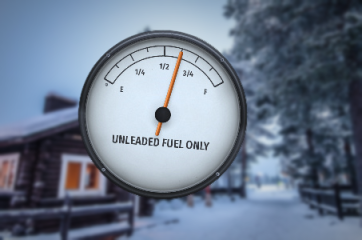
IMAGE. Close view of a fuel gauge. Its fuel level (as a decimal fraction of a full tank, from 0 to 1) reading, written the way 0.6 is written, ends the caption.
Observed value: 0.625
